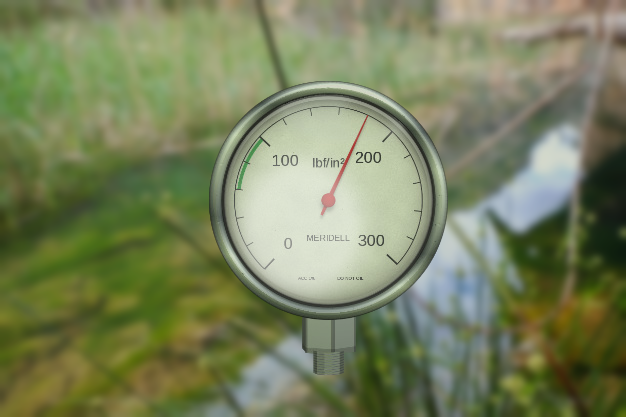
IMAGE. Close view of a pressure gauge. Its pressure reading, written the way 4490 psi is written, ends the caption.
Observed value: 180 psi
